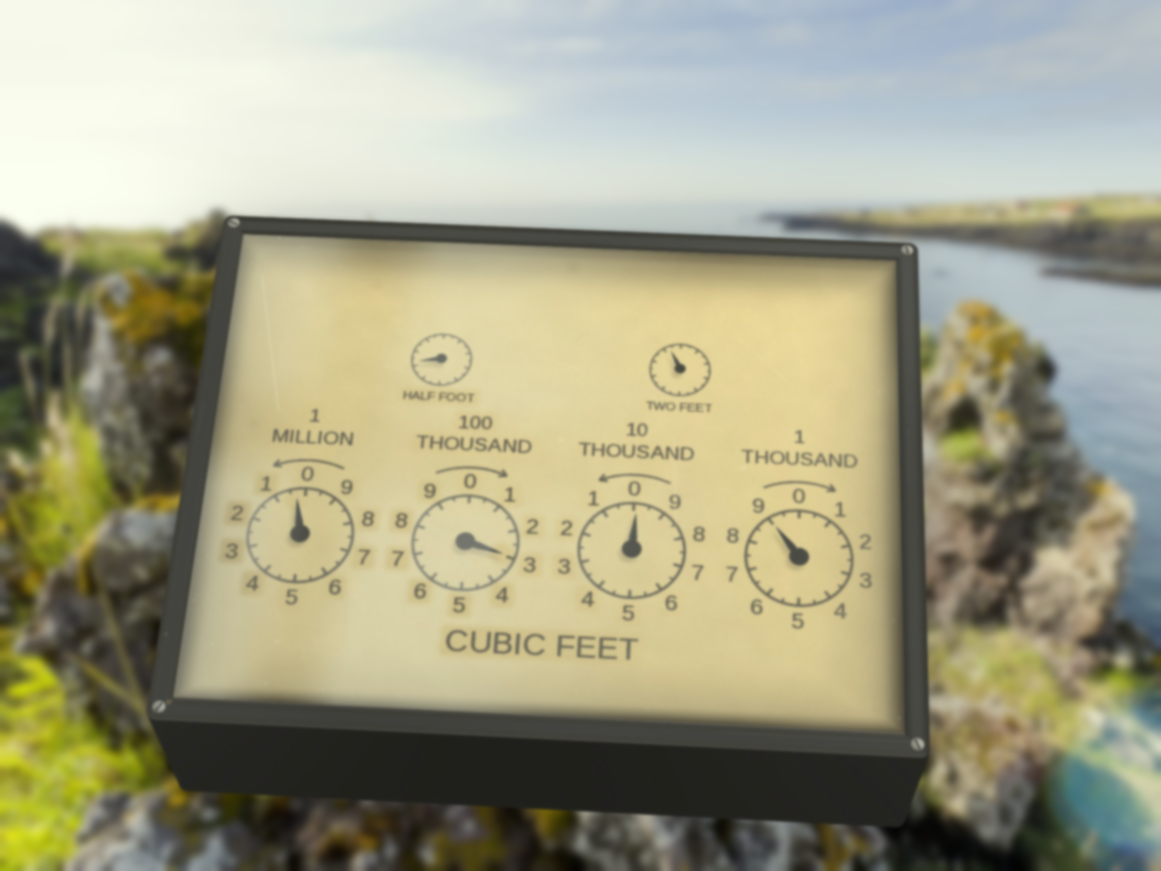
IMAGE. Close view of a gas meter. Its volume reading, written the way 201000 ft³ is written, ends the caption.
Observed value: 29900 ft³
